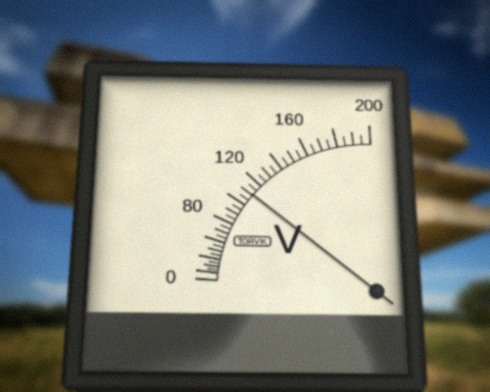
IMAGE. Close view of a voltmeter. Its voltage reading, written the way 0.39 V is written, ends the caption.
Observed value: 110 V
